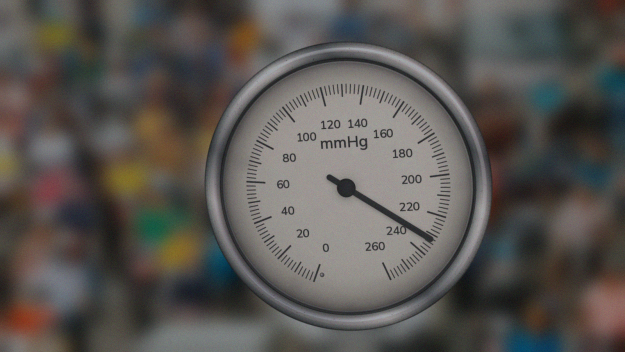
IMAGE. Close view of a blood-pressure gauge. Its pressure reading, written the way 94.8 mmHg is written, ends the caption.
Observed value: 232 mmHg
